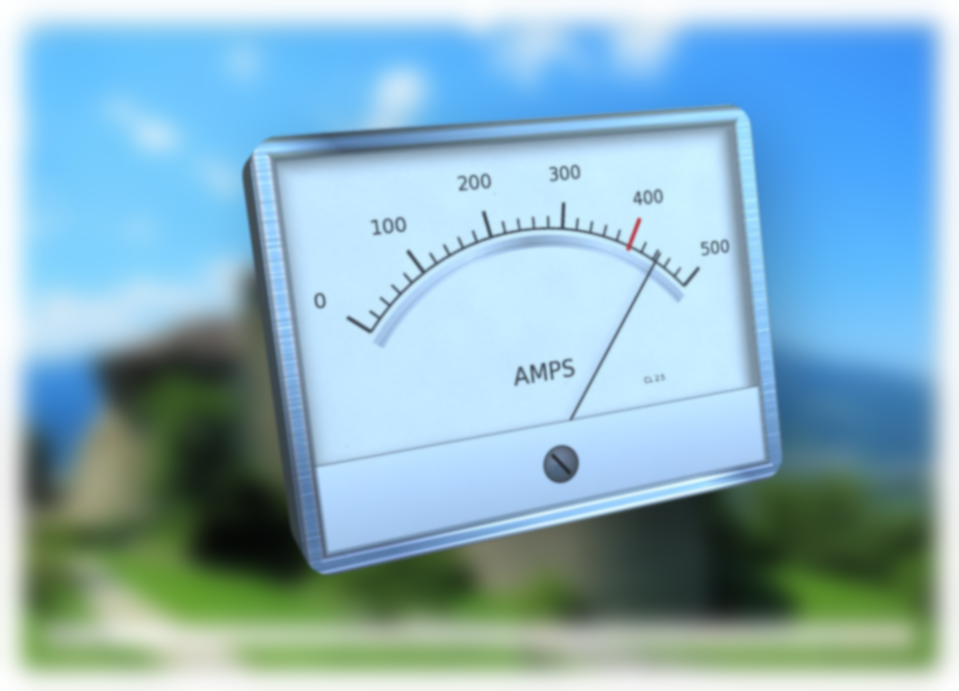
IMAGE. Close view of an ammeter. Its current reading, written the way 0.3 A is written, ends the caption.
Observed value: 440 A
